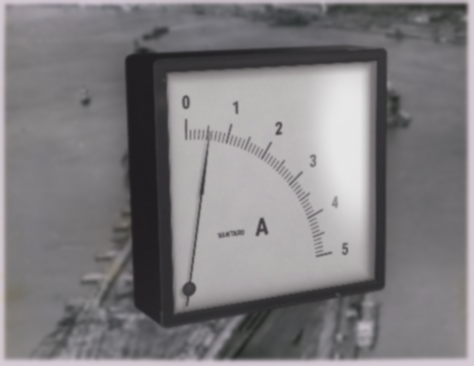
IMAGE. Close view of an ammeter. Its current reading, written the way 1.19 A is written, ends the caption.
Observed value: 0.5 A
